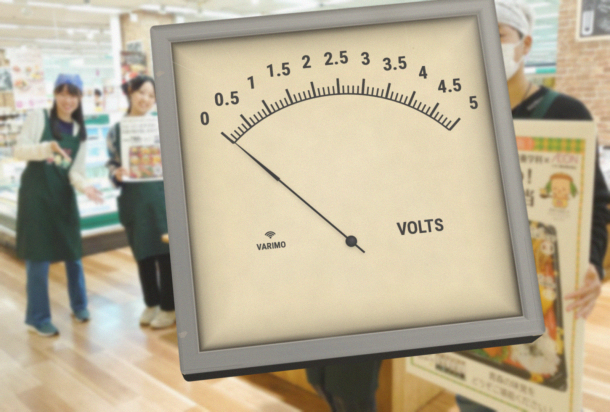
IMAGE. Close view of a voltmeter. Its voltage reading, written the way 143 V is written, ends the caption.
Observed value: 0 V
